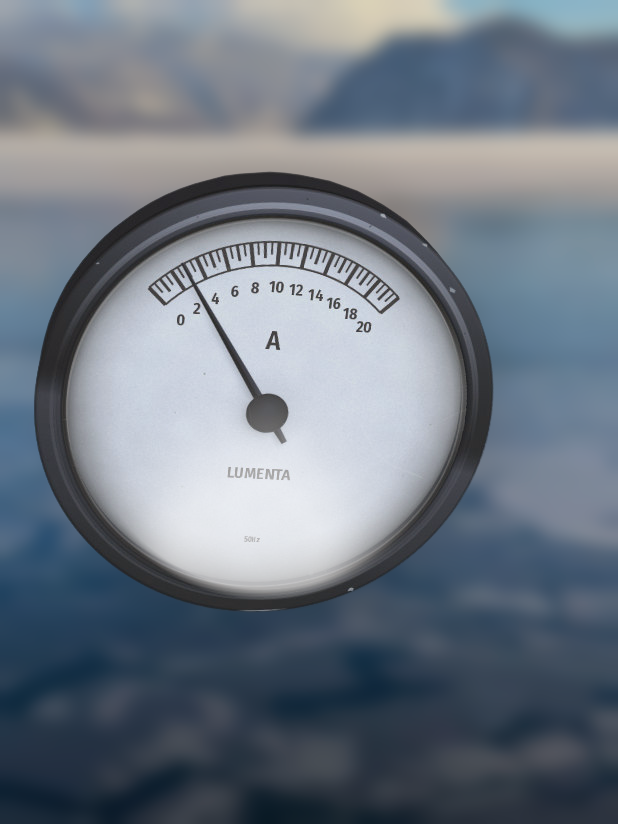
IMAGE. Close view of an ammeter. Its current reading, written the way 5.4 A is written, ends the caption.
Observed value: 3 A
